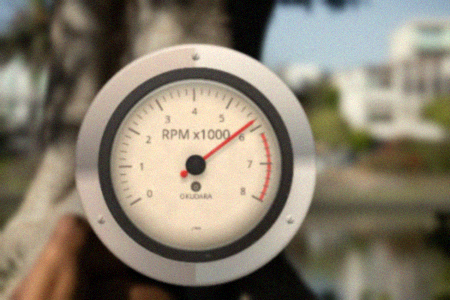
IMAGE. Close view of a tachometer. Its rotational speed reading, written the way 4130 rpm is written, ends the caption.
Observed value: 5800 rpm
